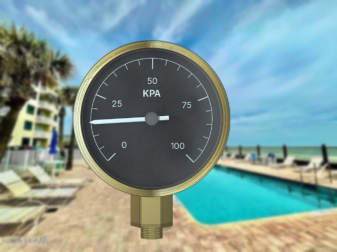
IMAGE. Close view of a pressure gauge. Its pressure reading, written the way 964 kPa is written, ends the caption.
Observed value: 15 kPa
